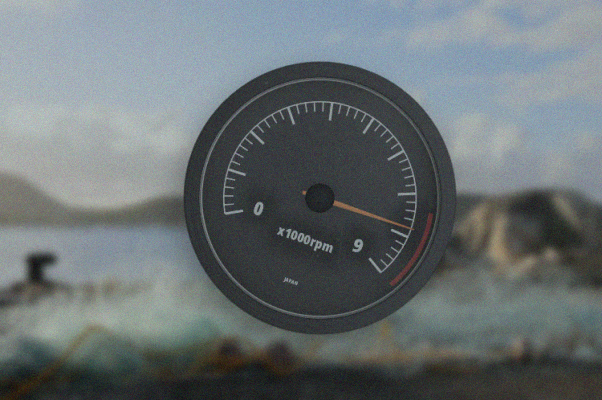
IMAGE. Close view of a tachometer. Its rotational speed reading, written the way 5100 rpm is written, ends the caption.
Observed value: 7800 rpm
